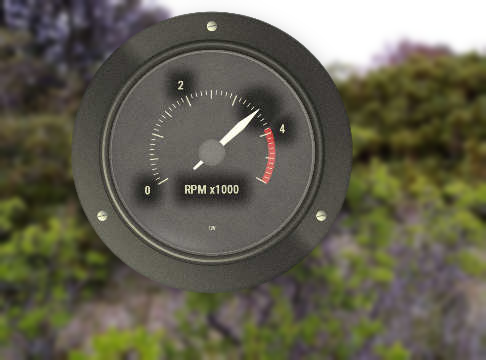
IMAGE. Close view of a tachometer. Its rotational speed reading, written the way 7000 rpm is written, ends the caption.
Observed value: 3500 rpm
